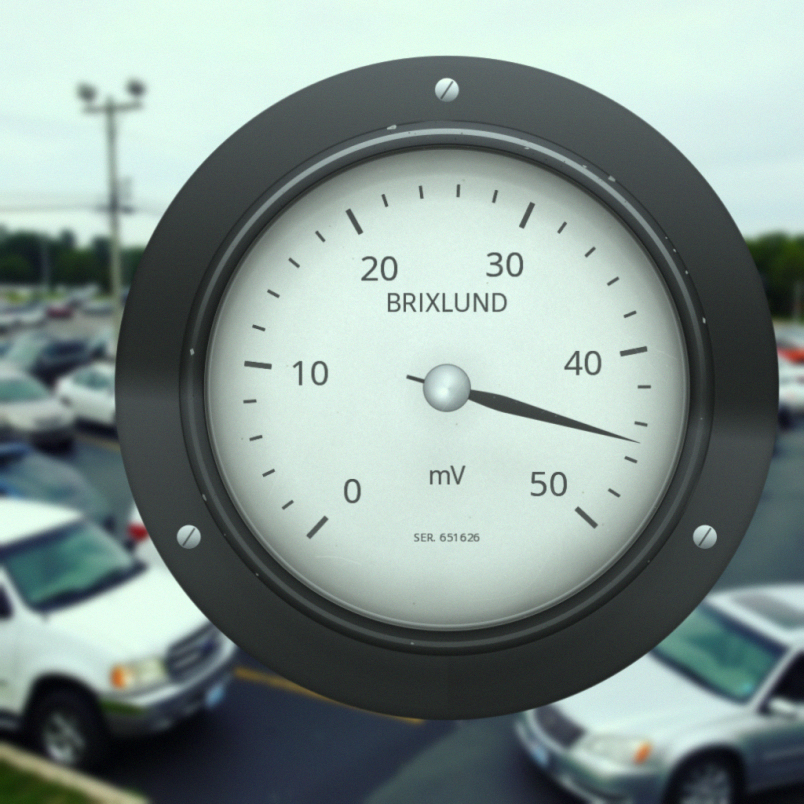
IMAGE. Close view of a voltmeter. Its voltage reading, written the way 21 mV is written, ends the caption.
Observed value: 45 mV
